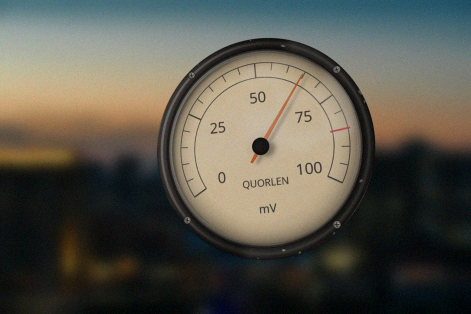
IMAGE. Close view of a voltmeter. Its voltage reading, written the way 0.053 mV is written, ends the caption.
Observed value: 65 mV
